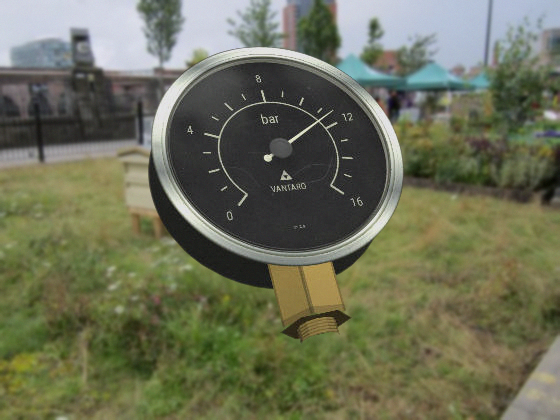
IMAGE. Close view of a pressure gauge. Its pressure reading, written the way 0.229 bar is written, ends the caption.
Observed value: 11.5 bar
